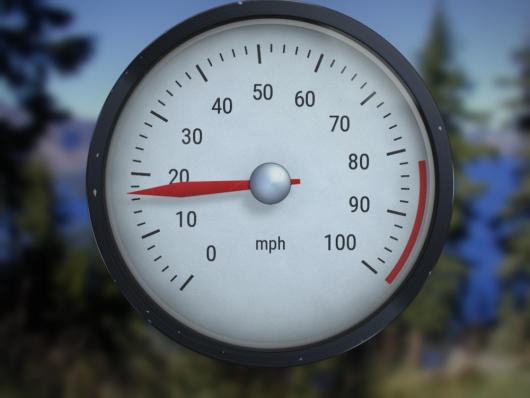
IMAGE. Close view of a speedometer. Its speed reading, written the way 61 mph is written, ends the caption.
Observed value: 17 mph
